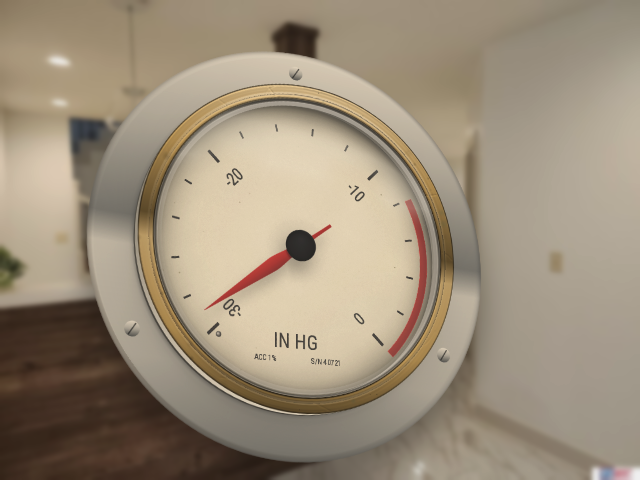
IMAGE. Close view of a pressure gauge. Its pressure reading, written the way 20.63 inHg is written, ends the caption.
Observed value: -29 inHg
